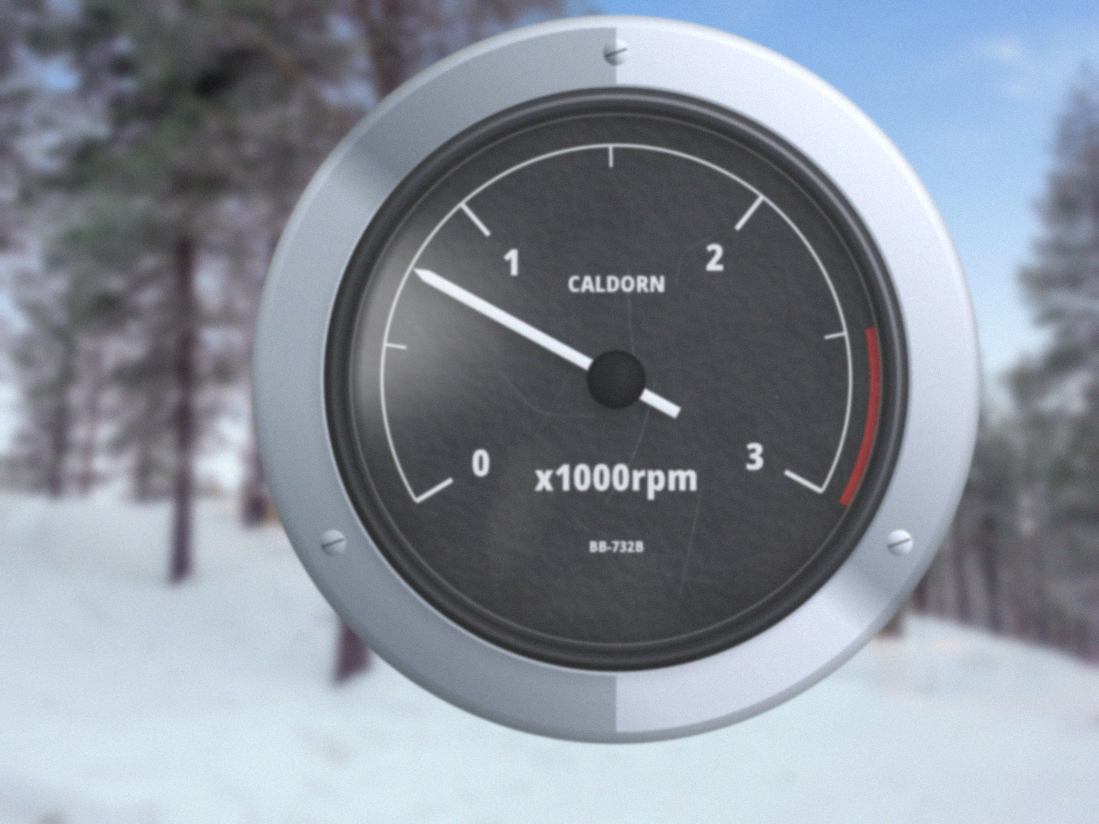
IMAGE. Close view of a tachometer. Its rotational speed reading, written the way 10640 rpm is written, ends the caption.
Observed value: 750 rpm
